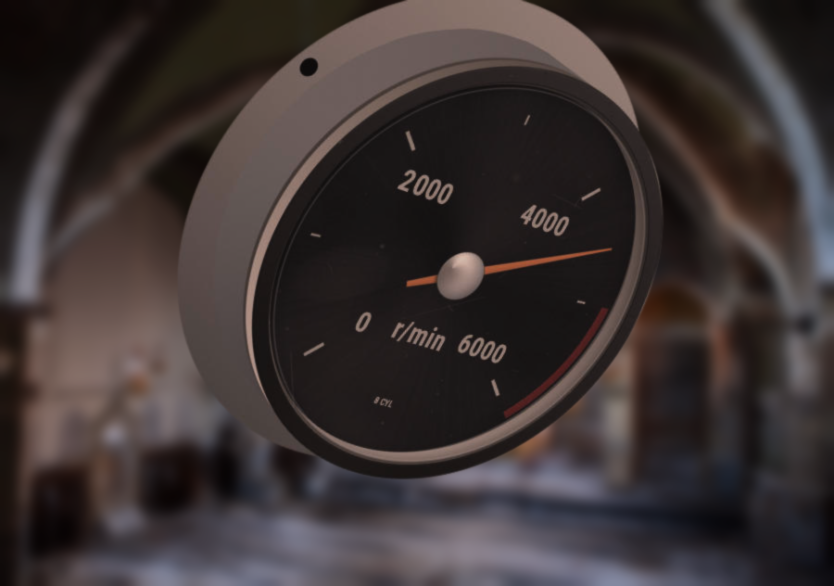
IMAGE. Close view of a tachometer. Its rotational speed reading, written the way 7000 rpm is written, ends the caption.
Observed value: 4500 rpm
